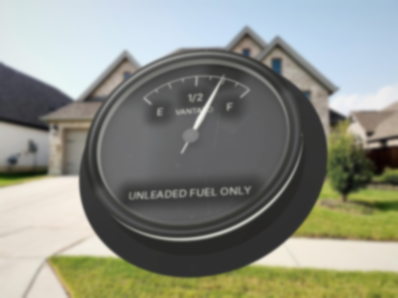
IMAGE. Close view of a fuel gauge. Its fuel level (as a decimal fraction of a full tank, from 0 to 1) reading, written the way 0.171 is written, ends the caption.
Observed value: 0.75
